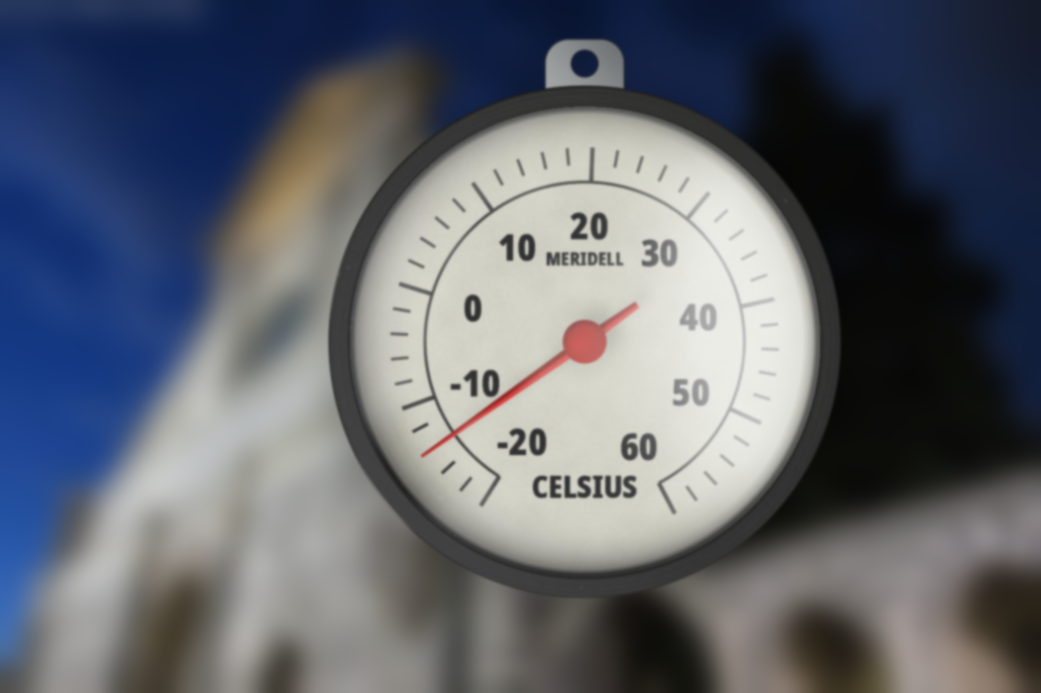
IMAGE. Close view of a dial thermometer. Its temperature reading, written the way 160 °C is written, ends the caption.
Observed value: -14 °C
